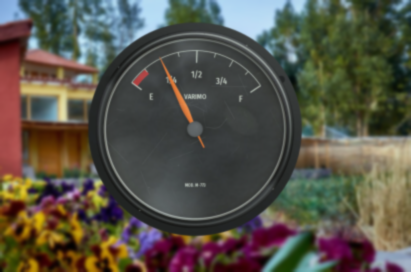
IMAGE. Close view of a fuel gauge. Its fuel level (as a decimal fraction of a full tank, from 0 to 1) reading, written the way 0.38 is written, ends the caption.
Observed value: 0.25
